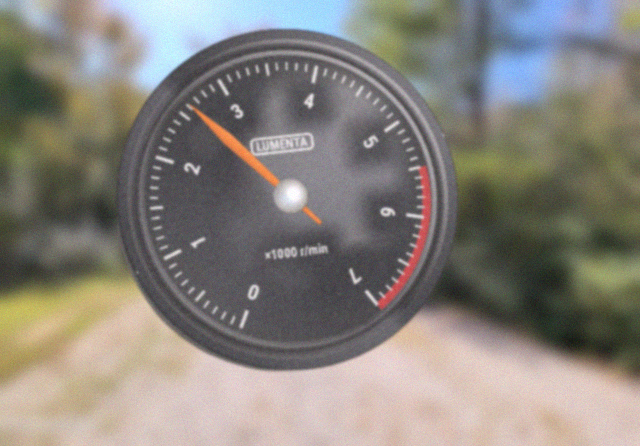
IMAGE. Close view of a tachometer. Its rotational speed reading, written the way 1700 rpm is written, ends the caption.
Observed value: 2600 rpm
